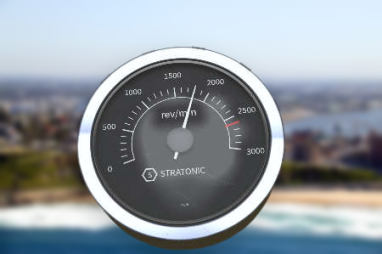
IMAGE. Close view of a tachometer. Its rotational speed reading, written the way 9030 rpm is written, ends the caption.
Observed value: 1800 rpm
